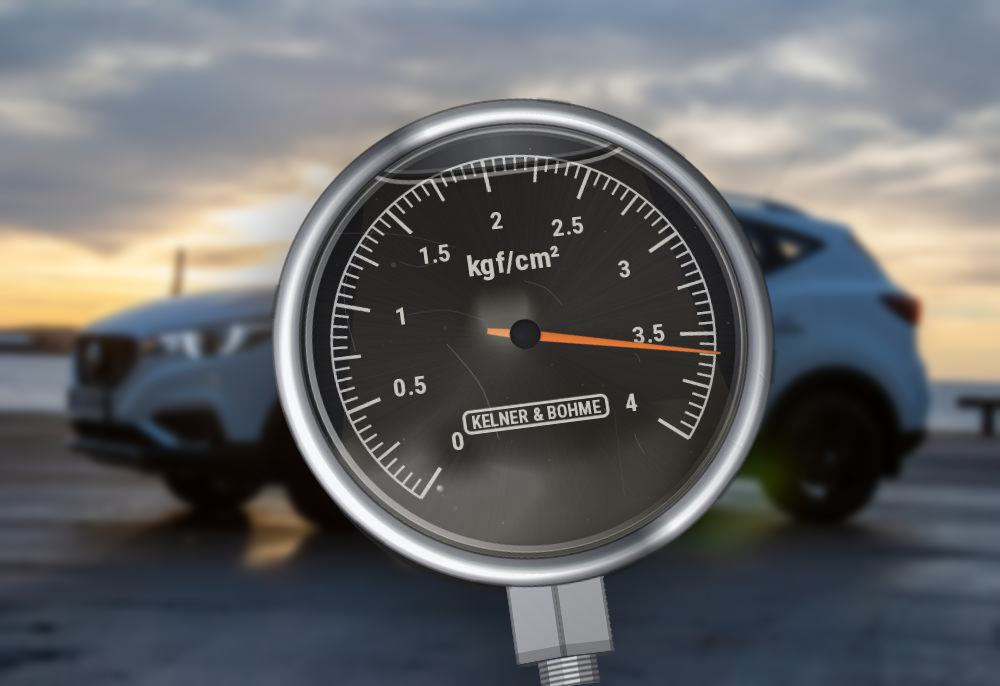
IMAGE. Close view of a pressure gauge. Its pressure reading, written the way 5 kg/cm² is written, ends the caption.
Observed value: 3.6 kg/cm²
